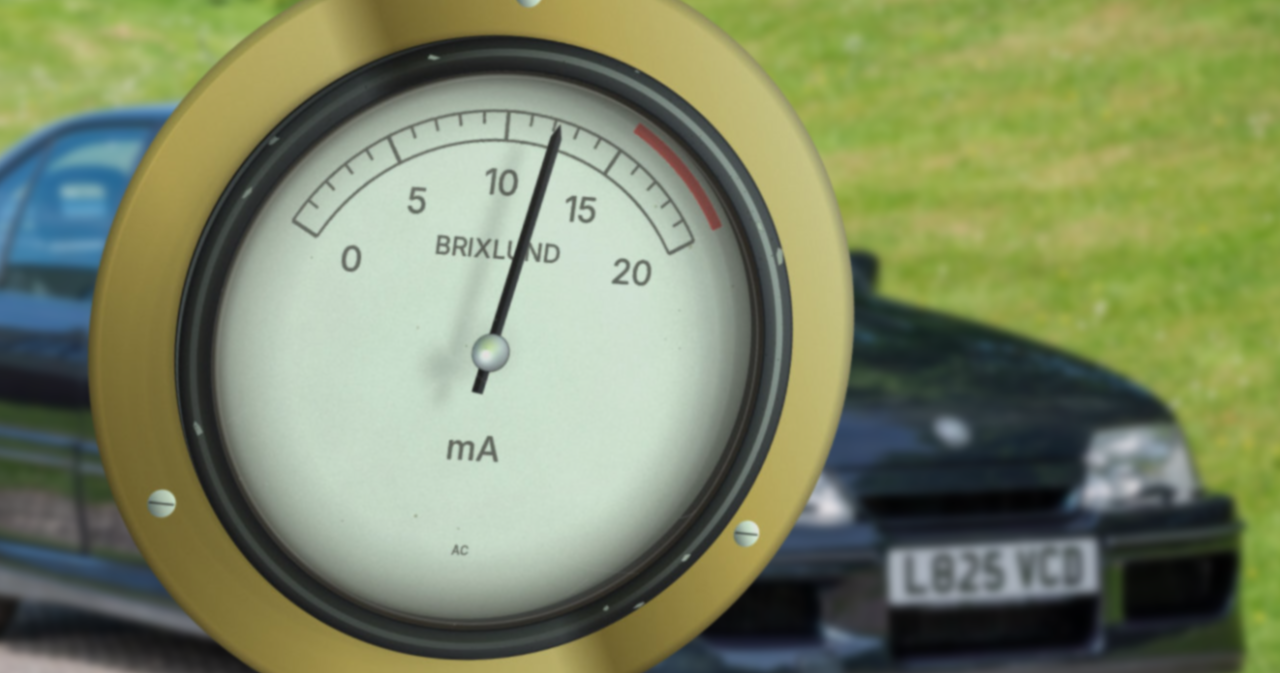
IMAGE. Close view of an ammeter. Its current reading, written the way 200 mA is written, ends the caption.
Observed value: 12 mA
